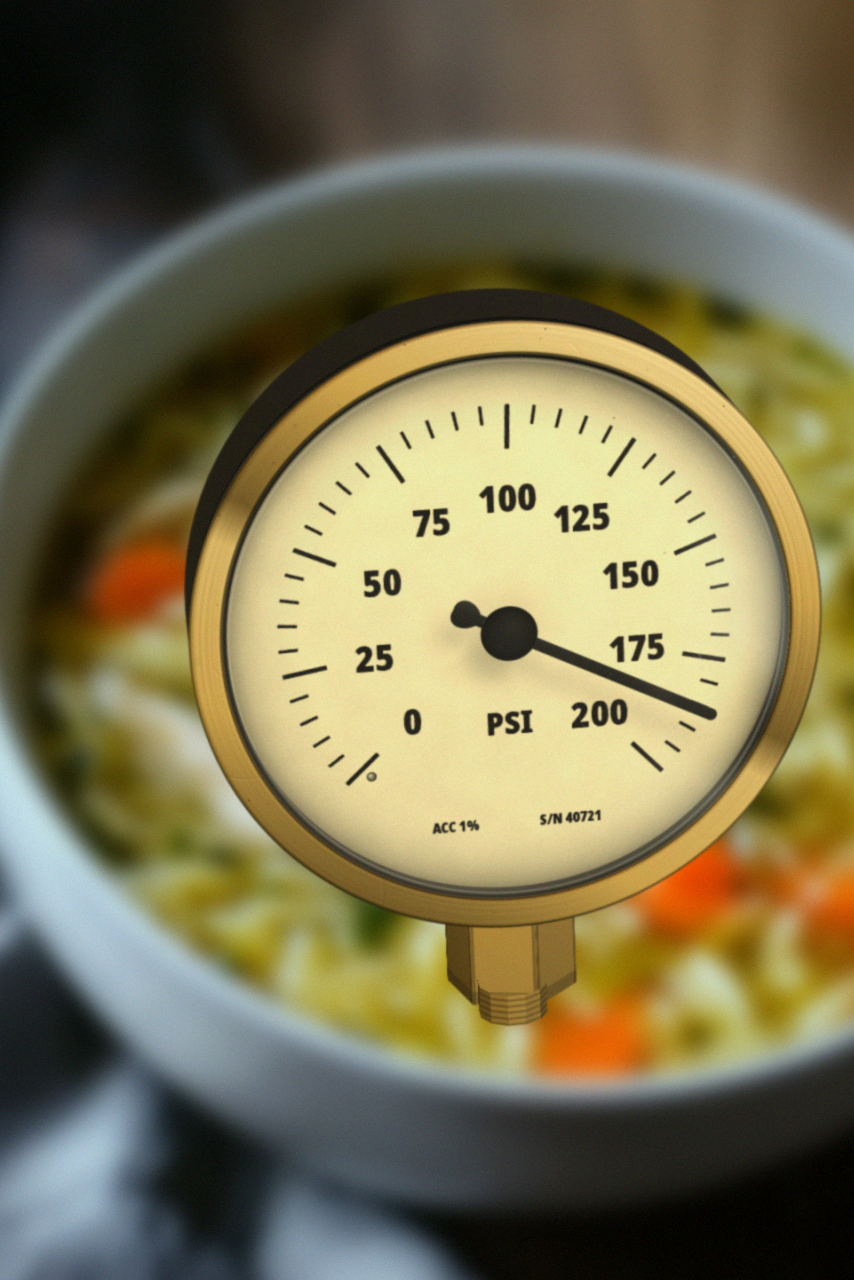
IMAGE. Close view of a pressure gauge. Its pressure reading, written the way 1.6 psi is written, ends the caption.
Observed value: 185 psi
